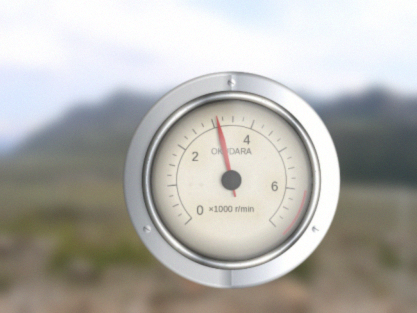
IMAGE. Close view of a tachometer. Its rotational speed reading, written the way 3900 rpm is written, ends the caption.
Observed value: 3125 rpm
